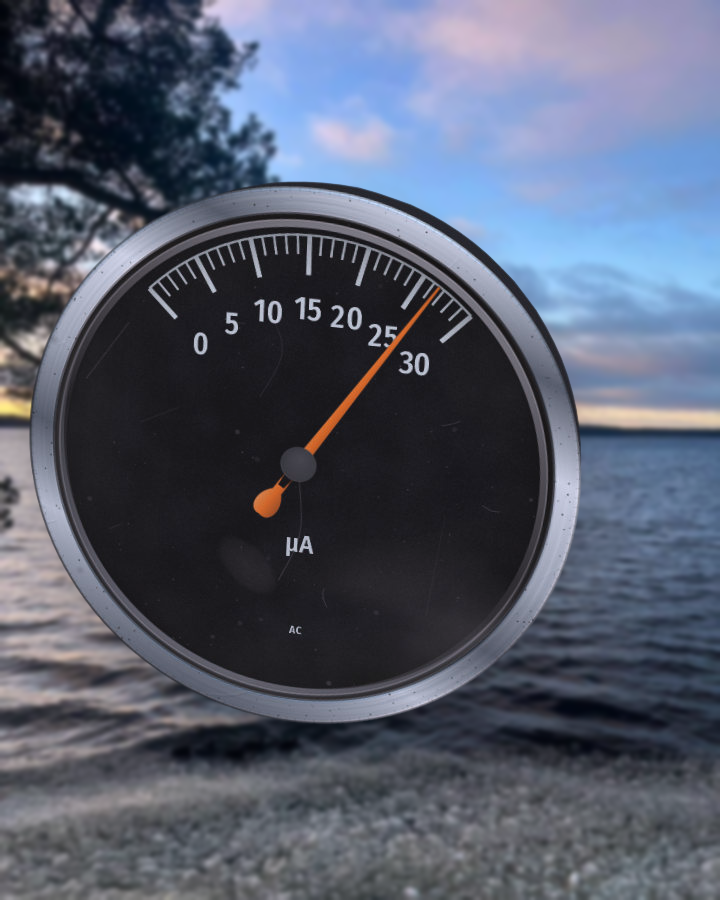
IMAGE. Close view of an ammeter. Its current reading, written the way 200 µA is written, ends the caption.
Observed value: 26.5 µA
